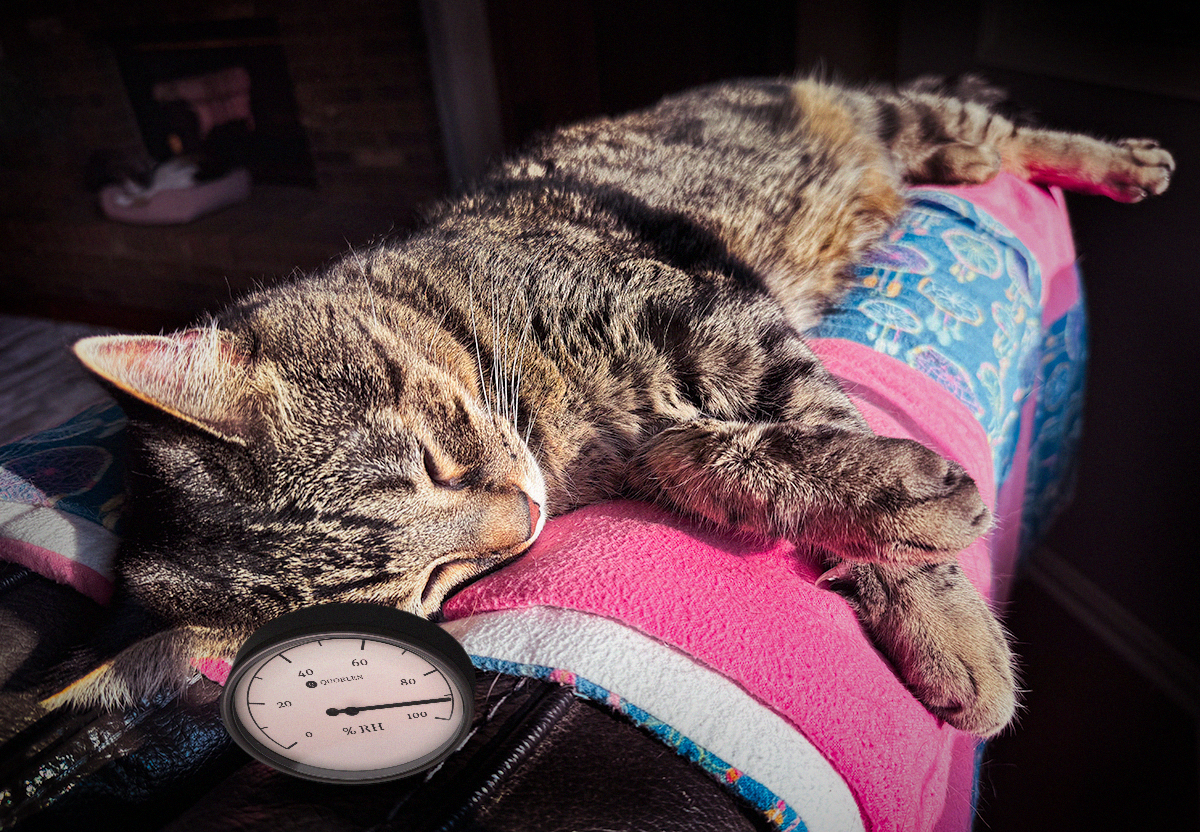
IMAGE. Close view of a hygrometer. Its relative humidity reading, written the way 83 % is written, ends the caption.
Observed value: 90 %
